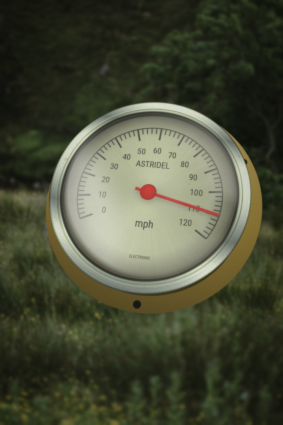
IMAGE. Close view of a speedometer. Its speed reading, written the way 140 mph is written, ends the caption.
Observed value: 110 mph
